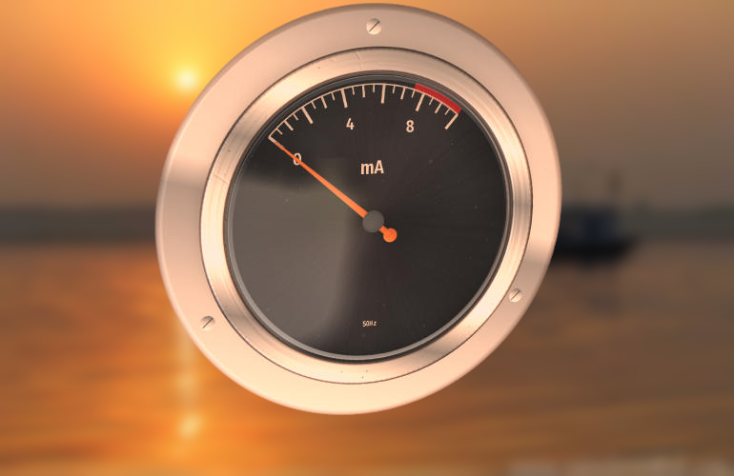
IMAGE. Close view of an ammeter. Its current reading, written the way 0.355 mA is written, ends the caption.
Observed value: 0 mA
